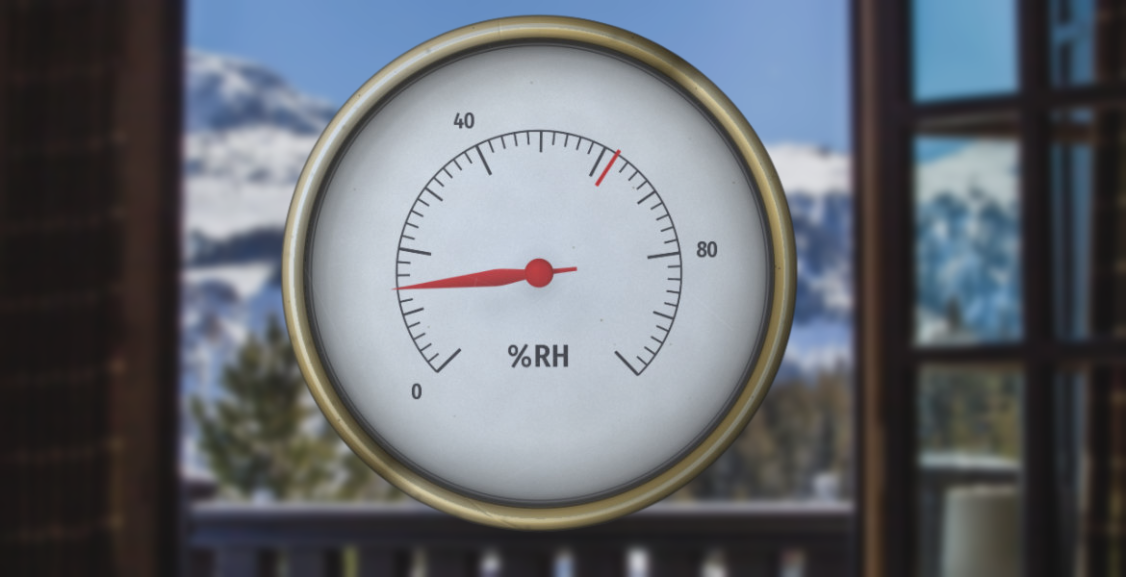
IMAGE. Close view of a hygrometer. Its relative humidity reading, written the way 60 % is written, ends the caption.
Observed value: 14 %
